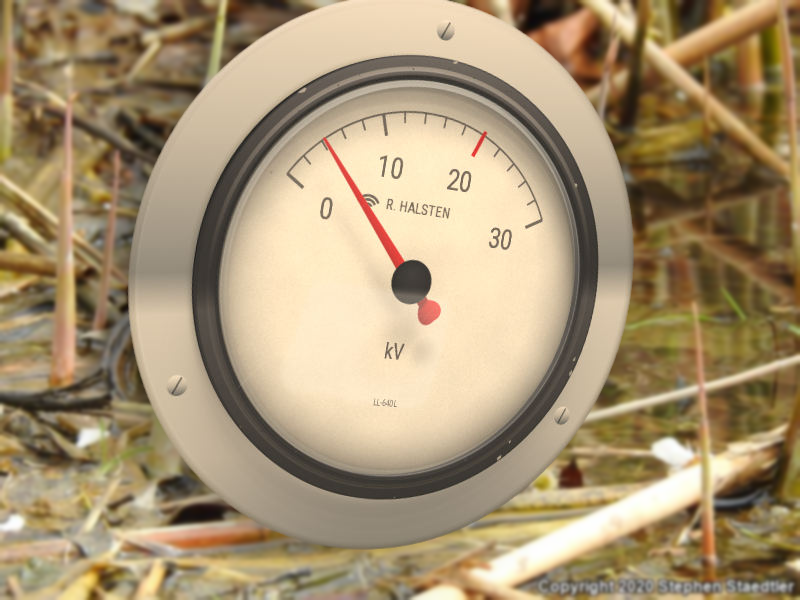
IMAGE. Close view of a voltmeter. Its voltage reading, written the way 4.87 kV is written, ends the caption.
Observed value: 4 kV
